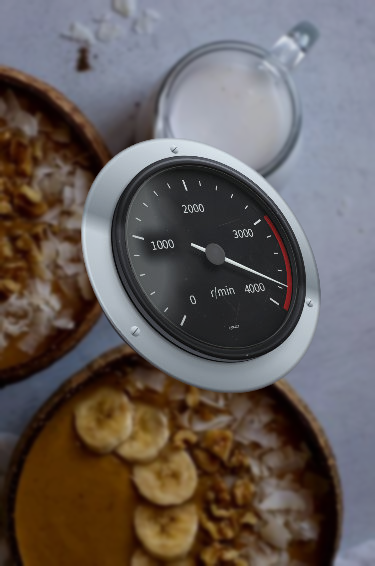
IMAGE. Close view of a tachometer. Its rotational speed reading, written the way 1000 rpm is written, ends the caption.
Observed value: 3800 rpm
